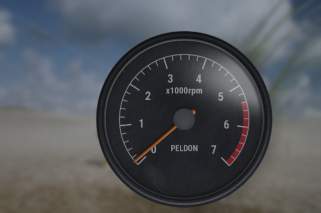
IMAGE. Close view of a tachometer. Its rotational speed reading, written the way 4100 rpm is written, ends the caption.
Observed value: 100 rpm
